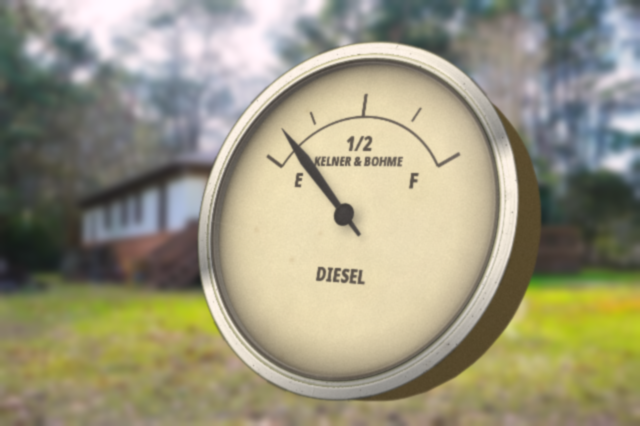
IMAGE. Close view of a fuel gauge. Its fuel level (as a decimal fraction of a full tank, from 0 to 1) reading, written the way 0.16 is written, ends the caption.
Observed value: 0.125
